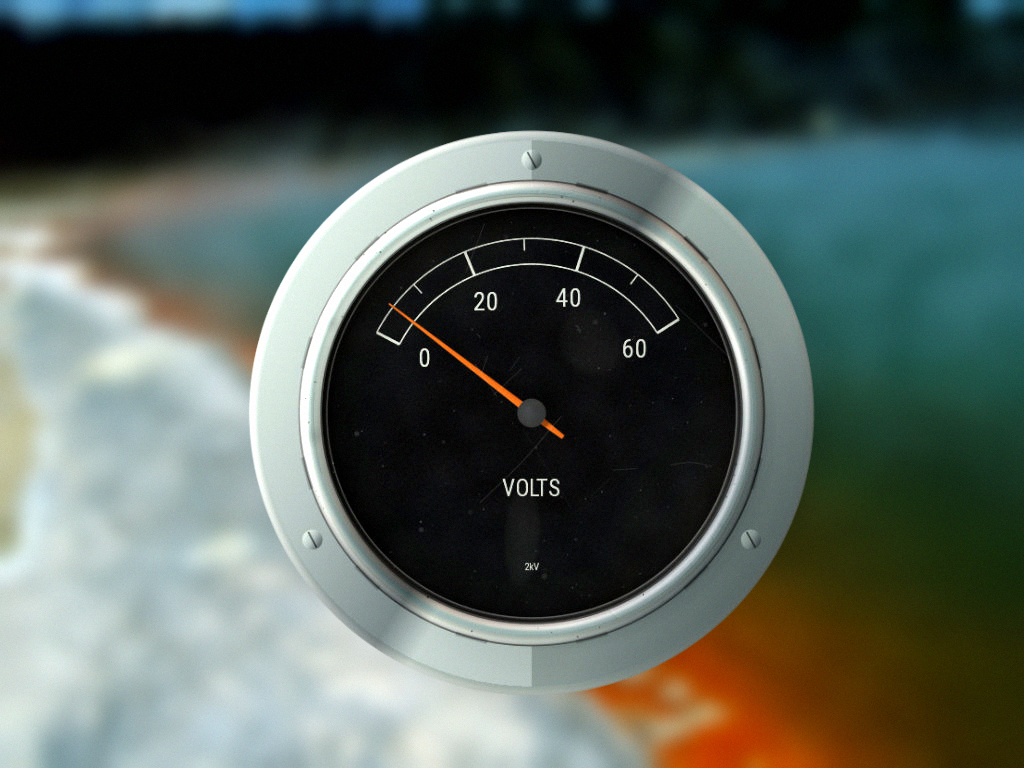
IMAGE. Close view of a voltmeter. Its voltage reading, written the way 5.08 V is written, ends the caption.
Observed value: 5 V
